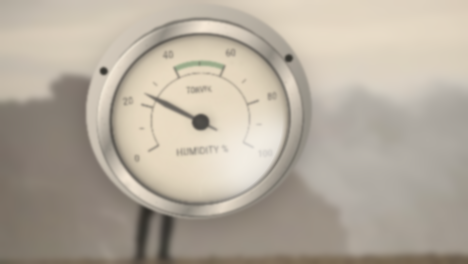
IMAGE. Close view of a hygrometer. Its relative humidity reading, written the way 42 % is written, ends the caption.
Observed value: 25 %
